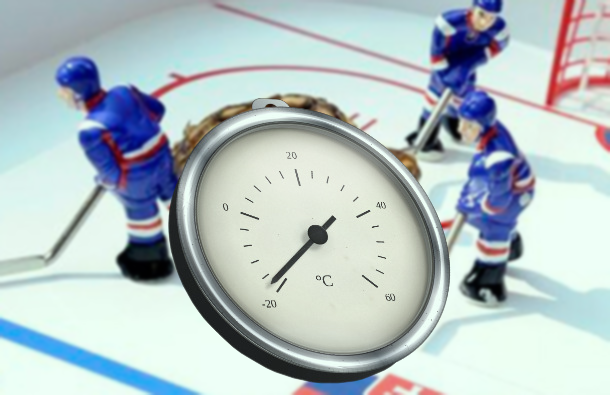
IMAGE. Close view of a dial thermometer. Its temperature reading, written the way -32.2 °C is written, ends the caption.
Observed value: -18 °C
